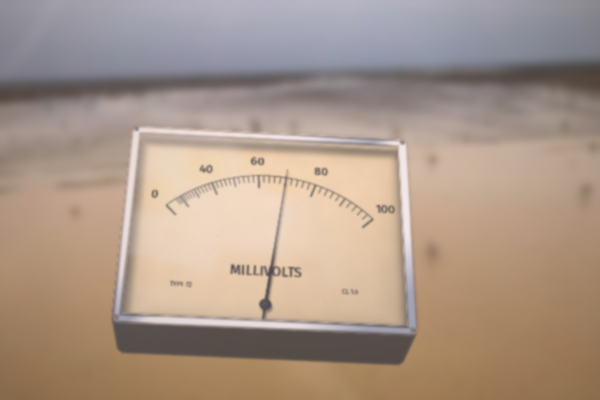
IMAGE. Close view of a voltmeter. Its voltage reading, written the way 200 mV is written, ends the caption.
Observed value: 70 mV
